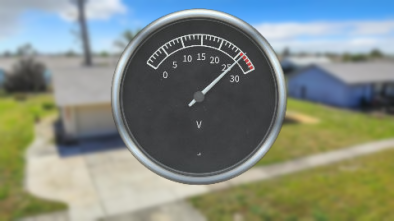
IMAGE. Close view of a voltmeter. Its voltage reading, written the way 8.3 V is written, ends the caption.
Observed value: 26 V
